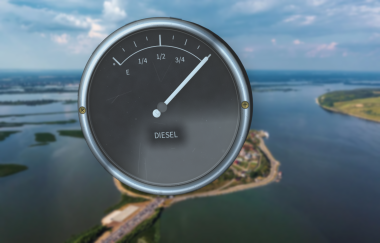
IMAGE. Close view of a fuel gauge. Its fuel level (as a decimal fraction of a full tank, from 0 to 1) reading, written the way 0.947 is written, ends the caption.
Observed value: 1
